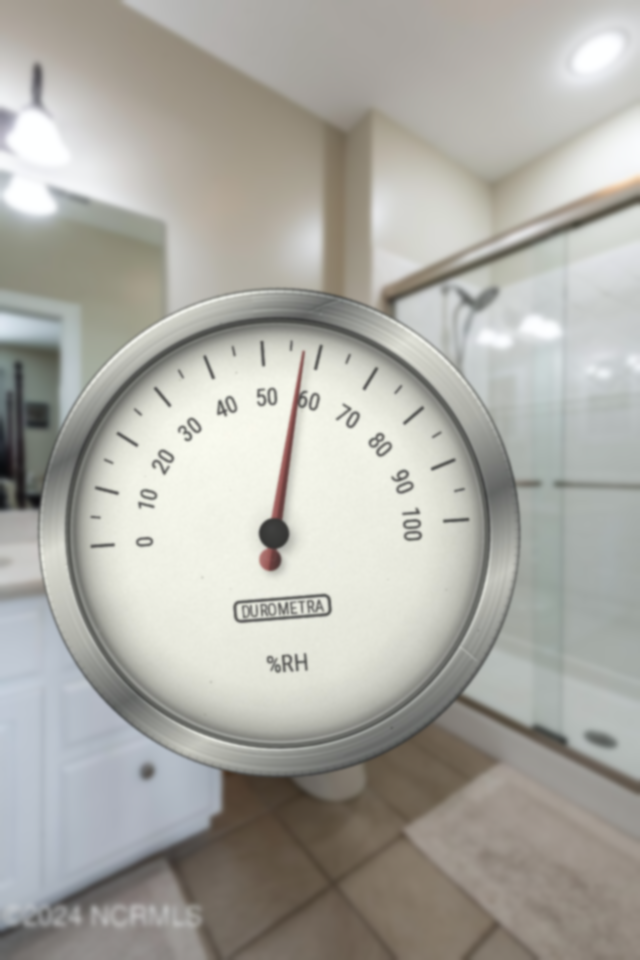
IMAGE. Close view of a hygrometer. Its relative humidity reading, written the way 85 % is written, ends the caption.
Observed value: 57.5 %
